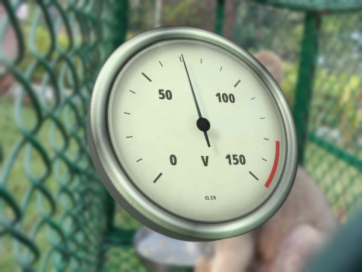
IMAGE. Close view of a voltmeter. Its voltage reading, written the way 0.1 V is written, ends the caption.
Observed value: 70 V
